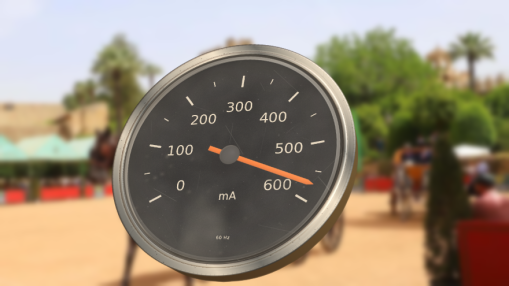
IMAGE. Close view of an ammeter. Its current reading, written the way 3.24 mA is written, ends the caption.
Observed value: 575 mA
